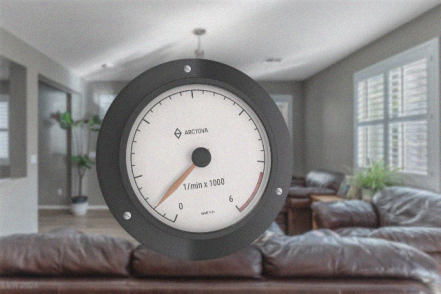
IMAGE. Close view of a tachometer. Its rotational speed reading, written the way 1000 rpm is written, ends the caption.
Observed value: 400 rpm
